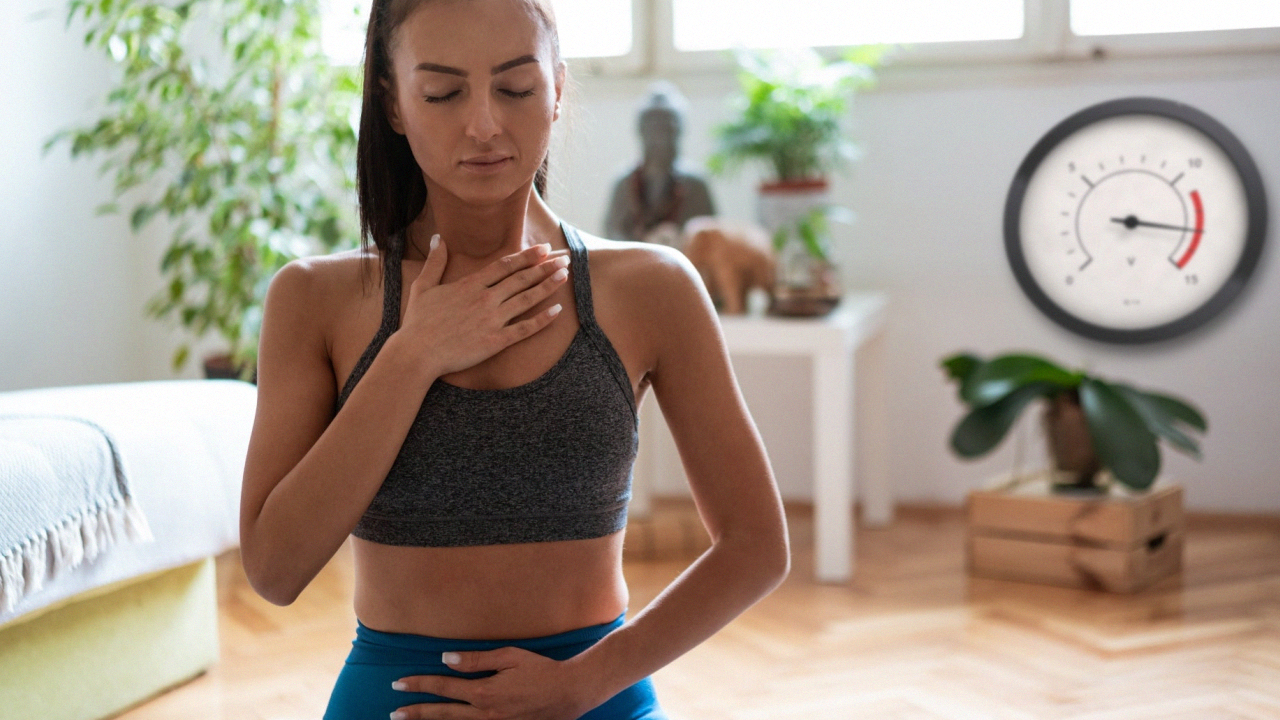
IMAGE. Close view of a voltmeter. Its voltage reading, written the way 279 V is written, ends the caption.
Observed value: 13 V
